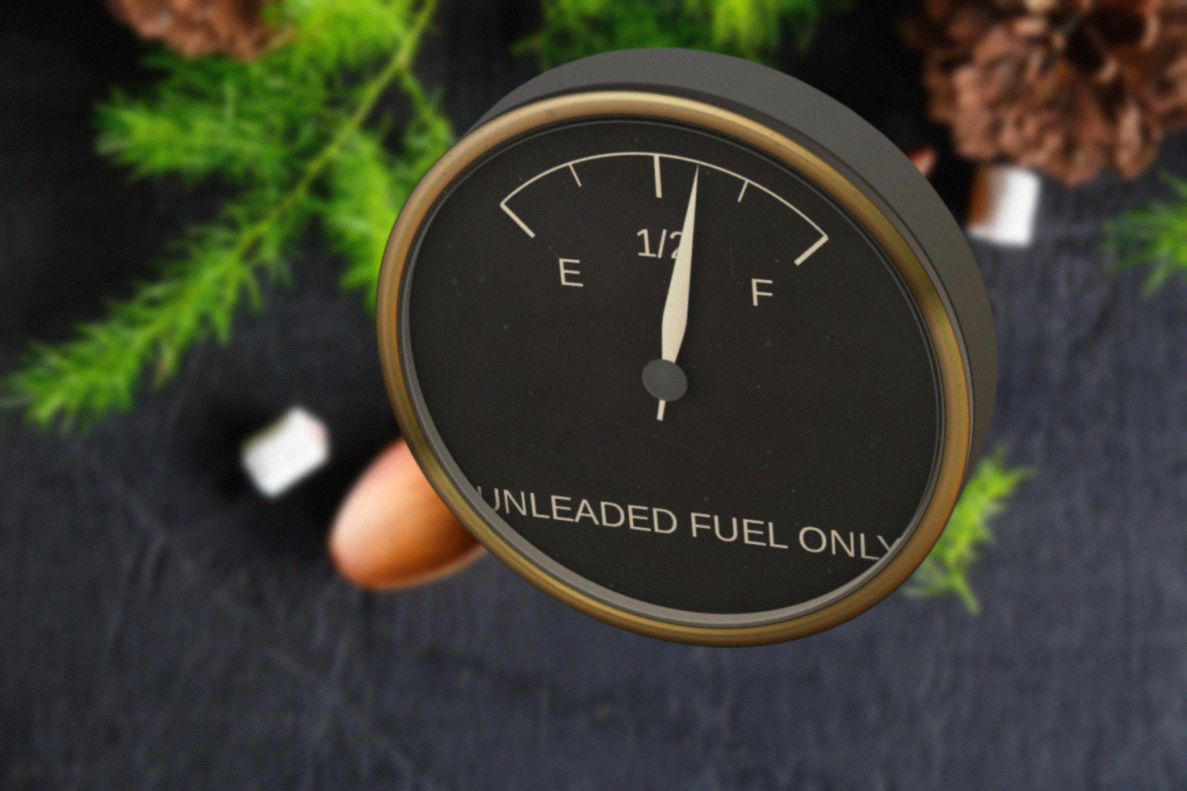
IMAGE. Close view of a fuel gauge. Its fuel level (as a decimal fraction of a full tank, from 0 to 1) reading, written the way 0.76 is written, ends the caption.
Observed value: 0.625
